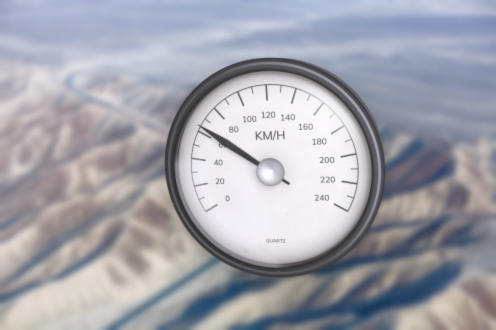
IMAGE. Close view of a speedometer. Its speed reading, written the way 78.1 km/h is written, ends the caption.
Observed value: 65 km/h
